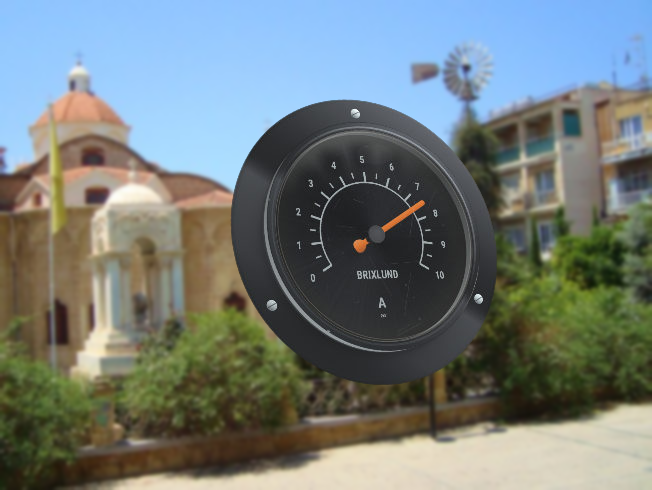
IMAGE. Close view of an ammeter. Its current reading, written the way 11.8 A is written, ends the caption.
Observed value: 7.5 A
